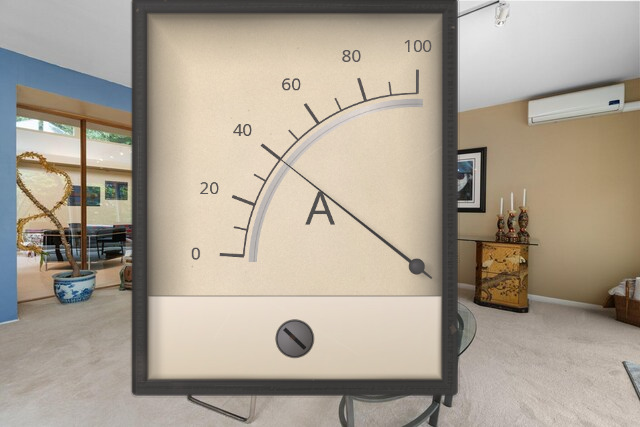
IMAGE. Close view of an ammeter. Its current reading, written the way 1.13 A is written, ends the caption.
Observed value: 40 A
